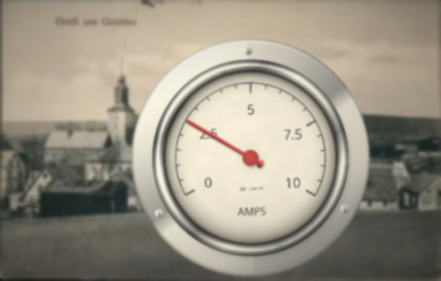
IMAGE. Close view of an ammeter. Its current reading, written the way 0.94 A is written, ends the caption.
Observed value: 2.5 A
